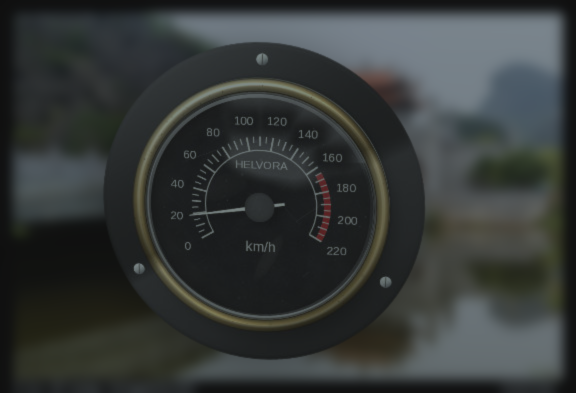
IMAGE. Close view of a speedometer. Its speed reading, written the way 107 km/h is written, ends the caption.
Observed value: 20 km/h
